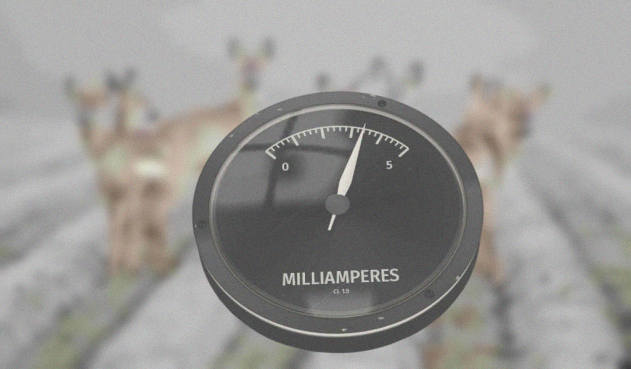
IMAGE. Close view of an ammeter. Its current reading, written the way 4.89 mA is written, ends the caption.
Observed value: 3.4 mA
